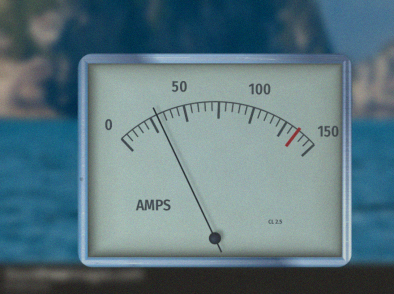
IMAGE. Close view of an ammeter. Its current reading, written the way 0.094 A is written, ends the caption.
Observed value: 30 A
